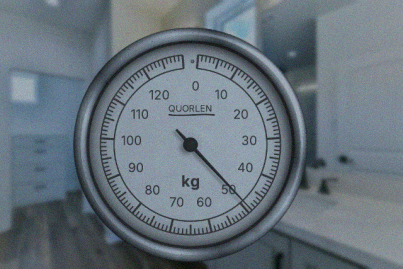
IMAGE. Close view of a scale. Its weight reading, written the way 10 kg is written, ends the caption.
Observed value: 49 kg
